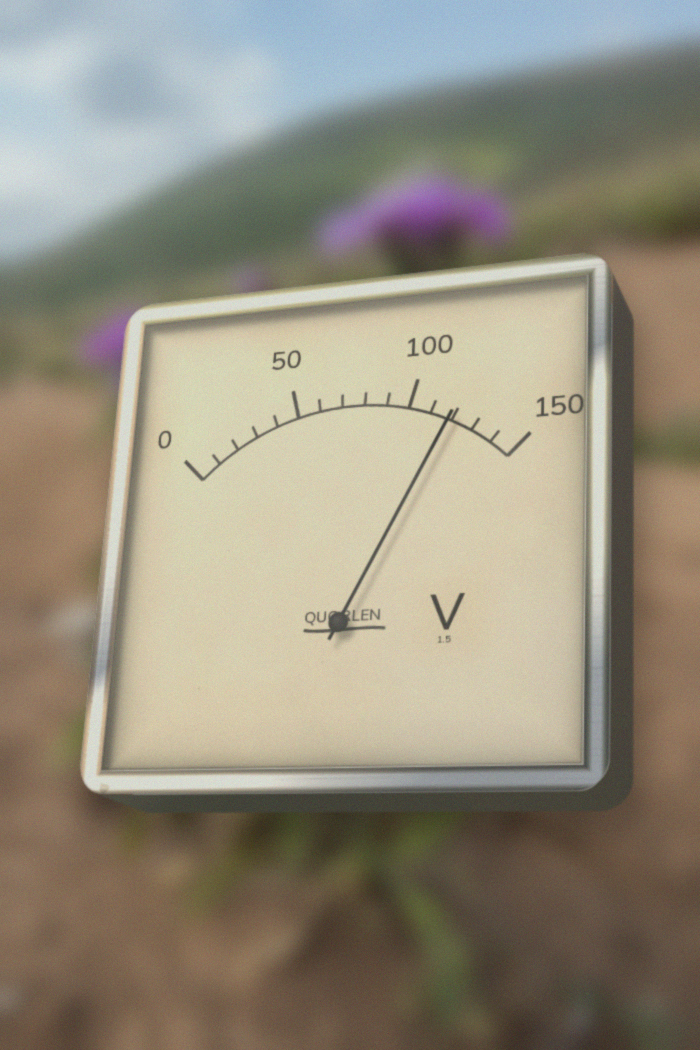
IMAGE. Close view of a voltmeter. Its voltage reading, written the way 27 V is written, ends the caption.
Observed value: 120 V
